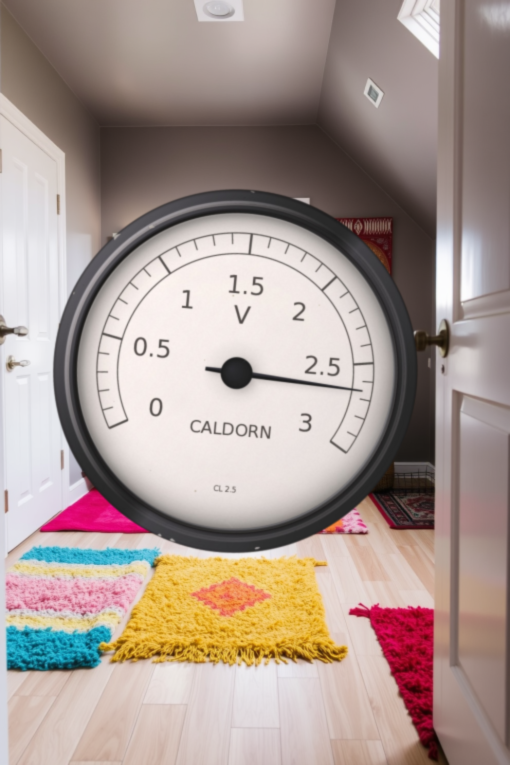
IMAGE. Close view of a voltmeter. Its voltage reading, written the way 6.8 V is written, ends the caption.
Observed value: 2.65 V
